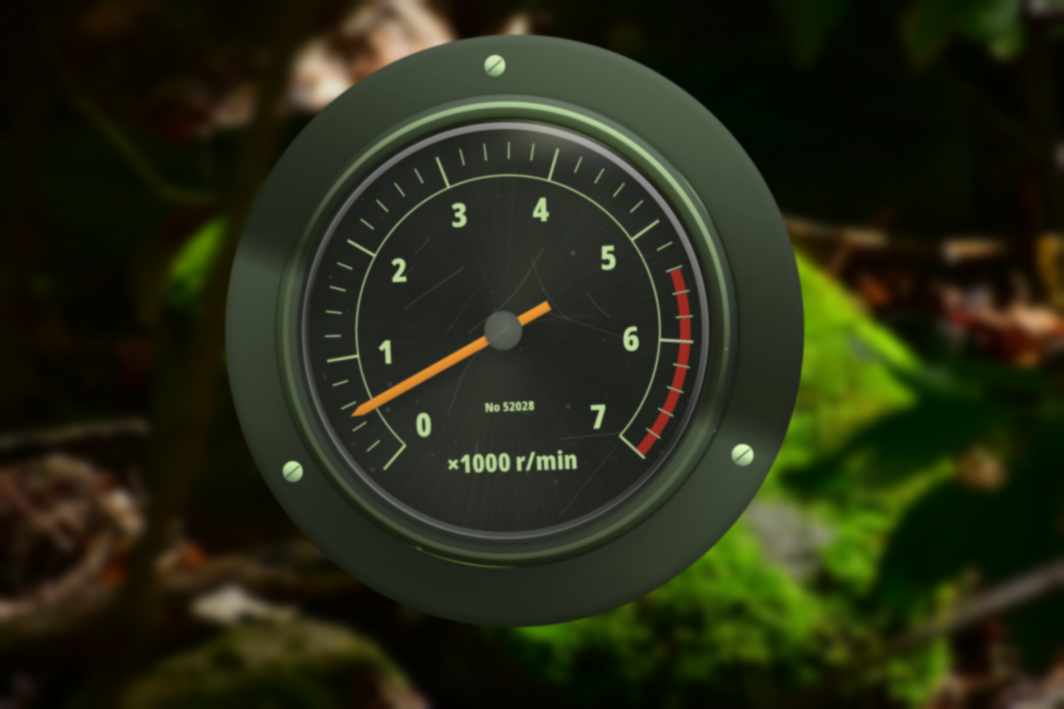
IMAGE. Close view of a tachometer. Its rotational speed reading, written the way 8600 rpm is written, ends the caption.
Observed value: 500 rpm
